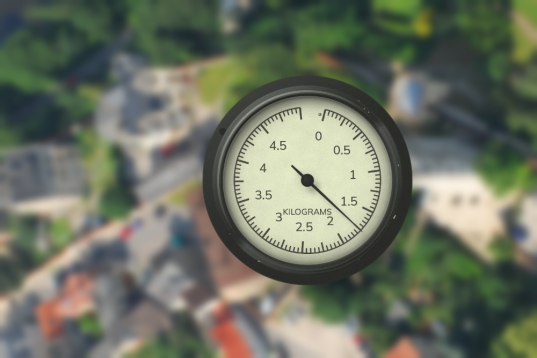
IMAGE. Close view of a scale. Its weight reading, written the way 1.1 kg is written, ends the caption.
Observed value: 1.75 kg
